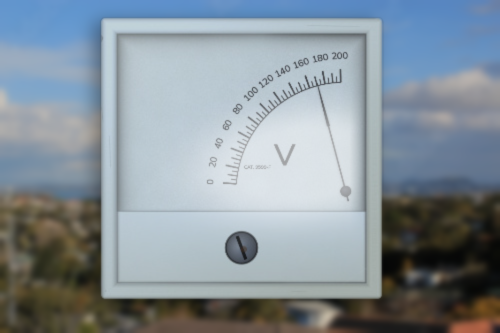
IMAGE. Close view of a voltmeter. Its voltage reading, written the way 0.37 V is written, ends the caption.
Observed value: 170 V
